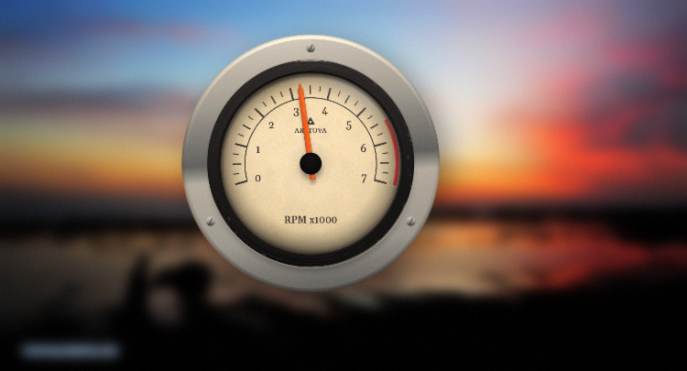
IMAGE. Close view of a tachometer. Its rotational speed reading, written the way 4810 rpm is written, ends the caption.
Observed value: 3250 rpm
